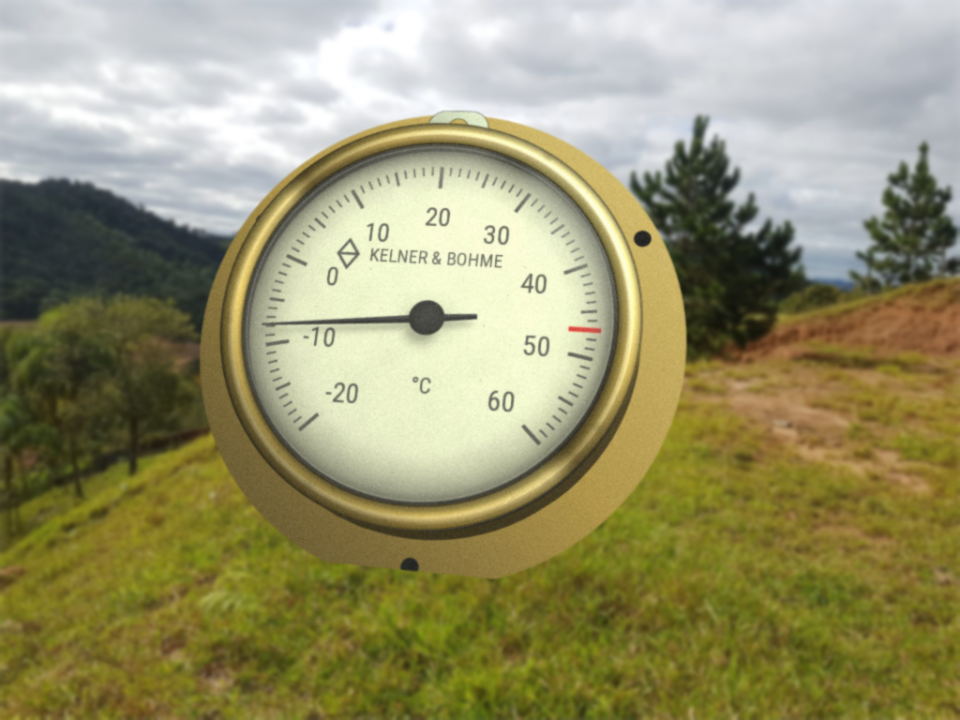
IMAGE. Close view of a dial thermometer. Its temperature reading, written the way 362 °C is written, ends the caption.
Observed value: -8 °C
